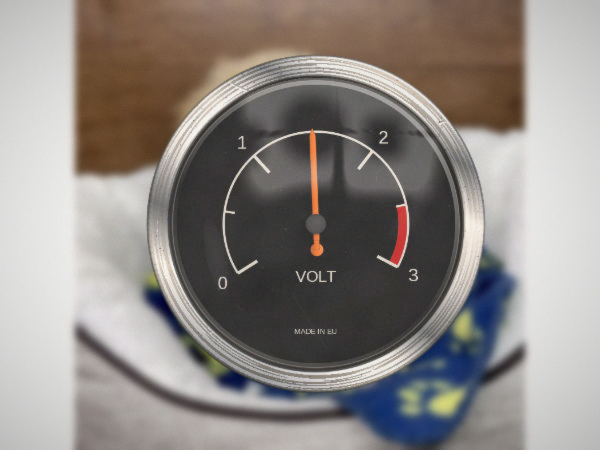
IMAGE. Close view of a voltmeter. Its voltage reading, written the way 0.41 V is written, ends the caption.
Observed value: 1.5 V
